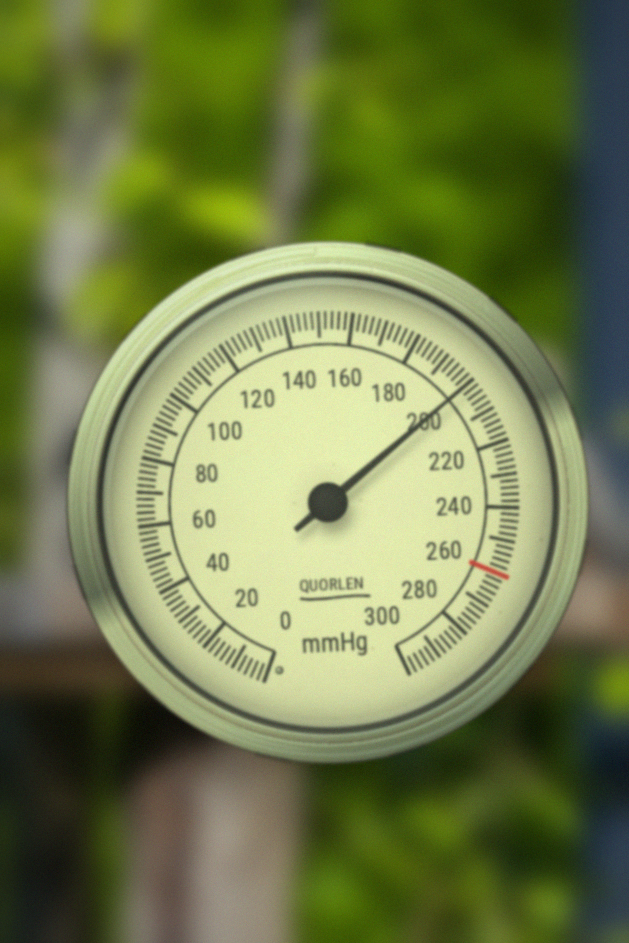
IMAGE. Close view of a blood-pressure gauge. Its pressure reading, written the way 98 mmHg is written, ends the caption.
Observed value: 200 mmHg
